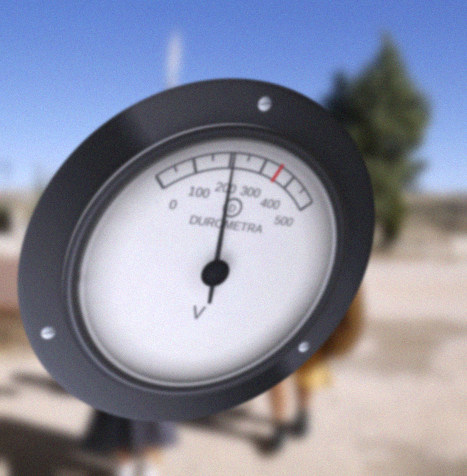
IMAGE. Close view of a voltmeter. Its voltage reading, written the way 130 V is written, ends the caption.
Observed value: 200 V
